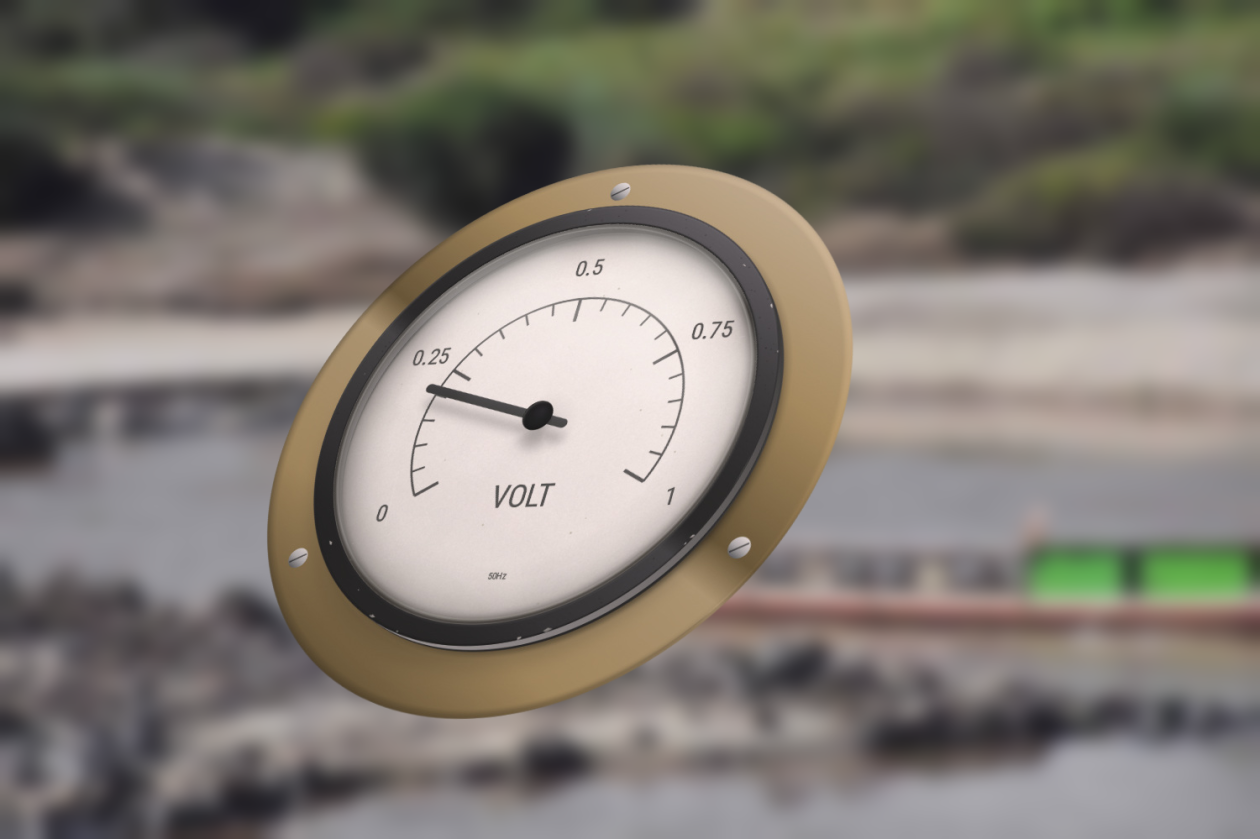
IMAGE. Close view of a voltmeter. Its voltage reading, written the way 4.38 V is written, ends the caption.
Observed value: 0.2 V
